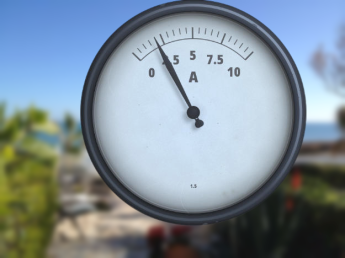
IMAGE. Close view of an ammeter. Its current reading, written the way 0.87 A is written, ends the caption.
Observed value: 2 A
